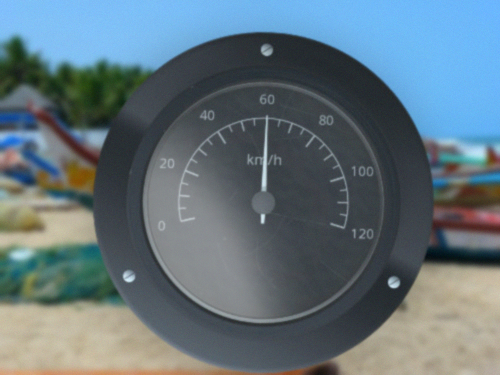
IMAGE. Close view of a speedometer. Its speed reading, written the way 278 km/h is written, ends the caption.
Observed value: 60 km/h
